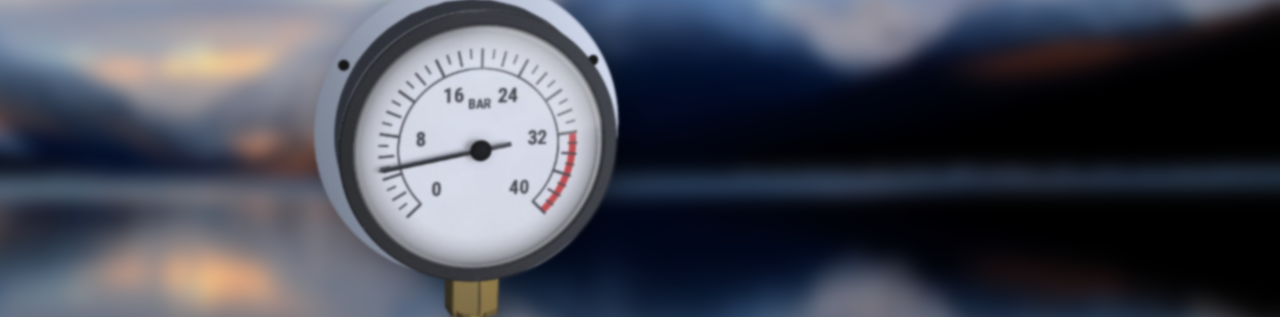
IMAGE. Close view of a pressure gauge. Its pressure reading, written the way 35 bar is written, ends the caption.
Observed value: 5 bar
